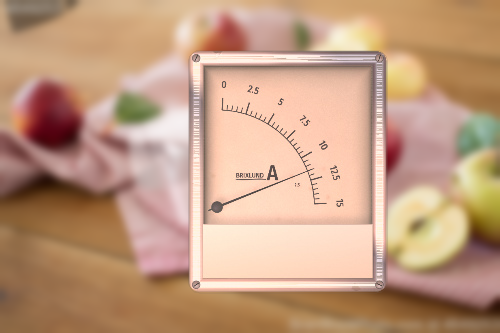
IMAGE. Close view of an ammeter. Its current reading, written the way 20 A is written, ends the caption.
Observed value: 11.5 A
